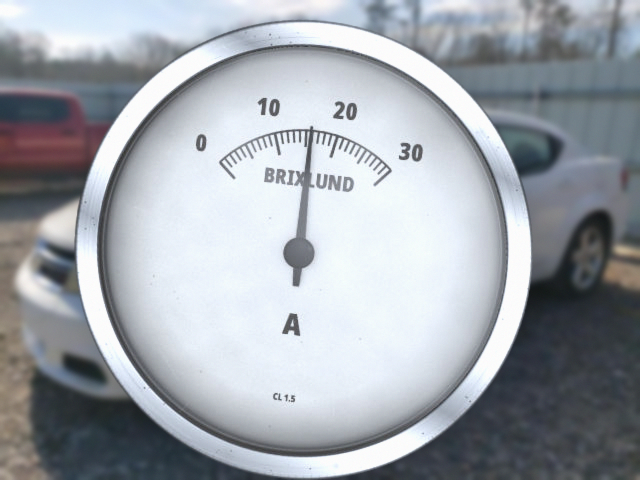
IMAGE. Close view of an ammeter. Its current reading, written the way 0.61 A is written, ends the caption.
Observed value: 16 A
